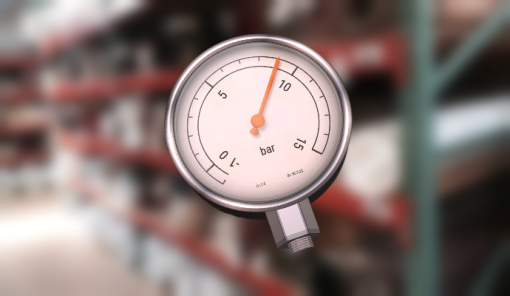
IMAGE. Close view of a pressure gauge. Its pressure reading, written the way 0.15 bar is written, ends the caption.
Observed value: 9 bar
